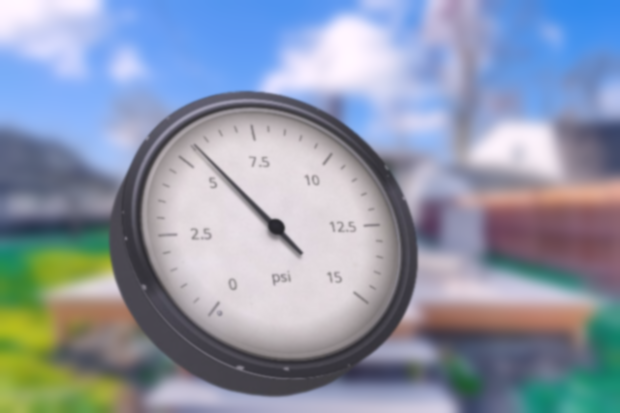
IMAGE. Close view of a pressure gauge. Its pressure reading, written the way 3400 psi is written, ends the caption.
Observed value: 5.5 psi
